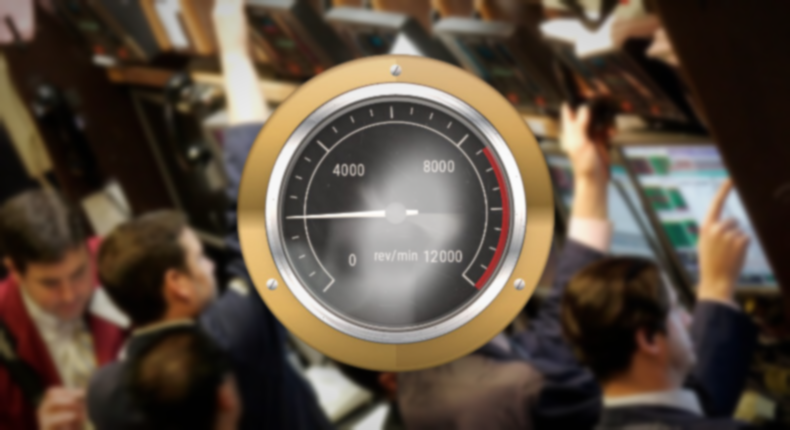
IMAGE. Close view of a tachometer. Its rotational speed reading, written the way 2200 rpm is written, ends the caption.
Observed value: 2000 rpm
